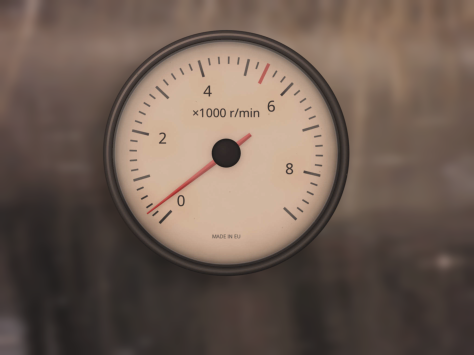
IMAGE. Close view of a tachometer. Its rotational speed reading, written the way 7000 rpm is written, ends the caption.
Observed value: 300 rpm
